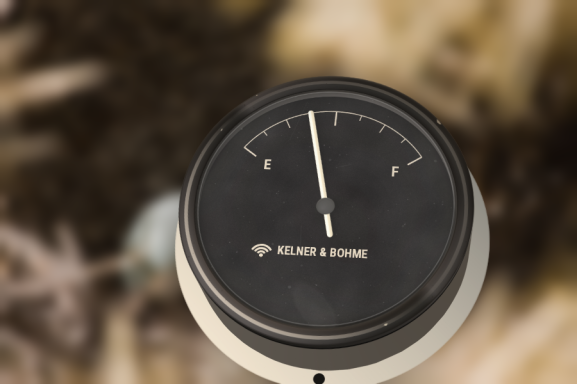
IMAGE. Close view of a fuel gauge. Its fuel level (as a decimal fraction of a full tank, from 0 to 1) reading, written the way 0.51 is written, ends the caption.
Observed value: 0.375
